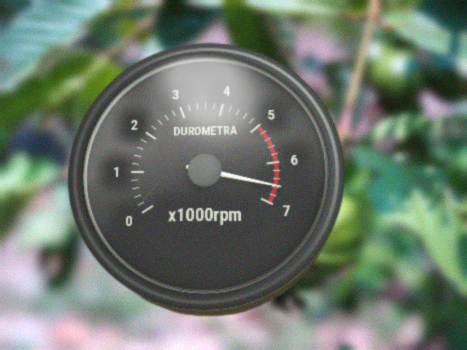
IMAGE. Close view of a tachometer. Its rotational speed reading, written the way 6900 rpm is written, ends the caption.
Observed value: 6600 rpm
